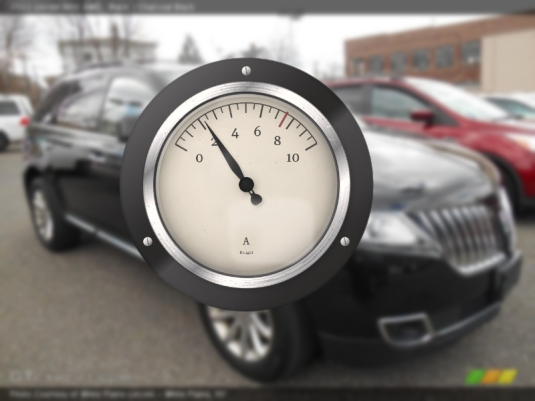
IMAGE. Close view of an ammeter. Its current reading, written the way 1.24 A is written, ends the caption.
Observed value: 2.25 A
